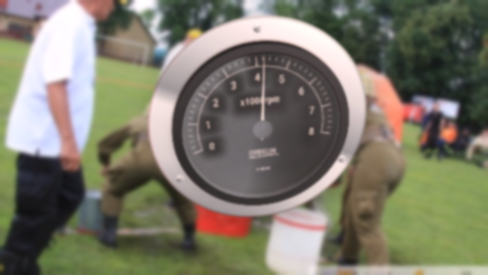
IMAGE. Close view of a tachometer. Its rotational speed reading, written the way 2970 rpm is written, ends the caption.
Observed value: 4200 rpm
